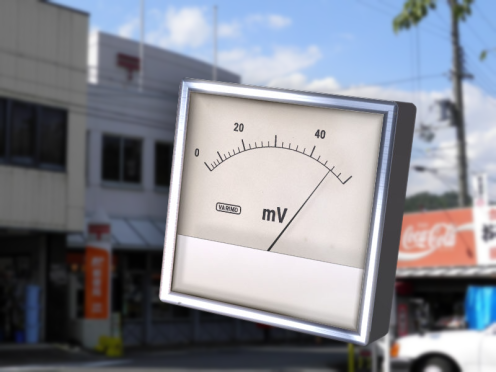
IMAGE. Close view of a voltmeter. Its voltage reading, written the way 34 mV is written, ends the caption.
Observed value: 46 mV
